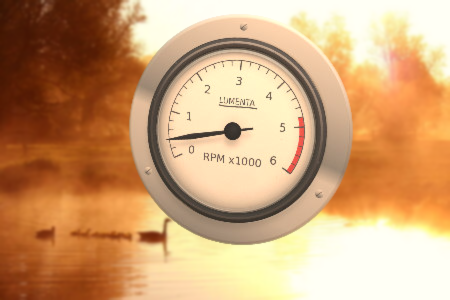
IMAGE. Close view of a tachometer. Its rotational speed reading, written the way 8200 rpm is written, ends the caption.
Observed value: 400 rpm
